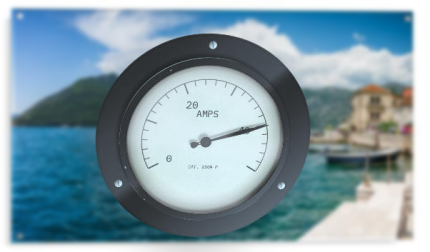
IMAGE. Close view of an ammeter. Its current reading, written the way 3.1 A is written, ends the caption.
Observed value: 40 A
